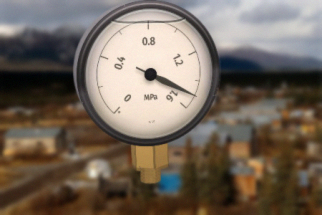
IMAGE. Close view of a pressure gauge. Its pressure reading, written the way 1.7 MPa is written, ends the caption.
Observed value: 1.5 MPa
